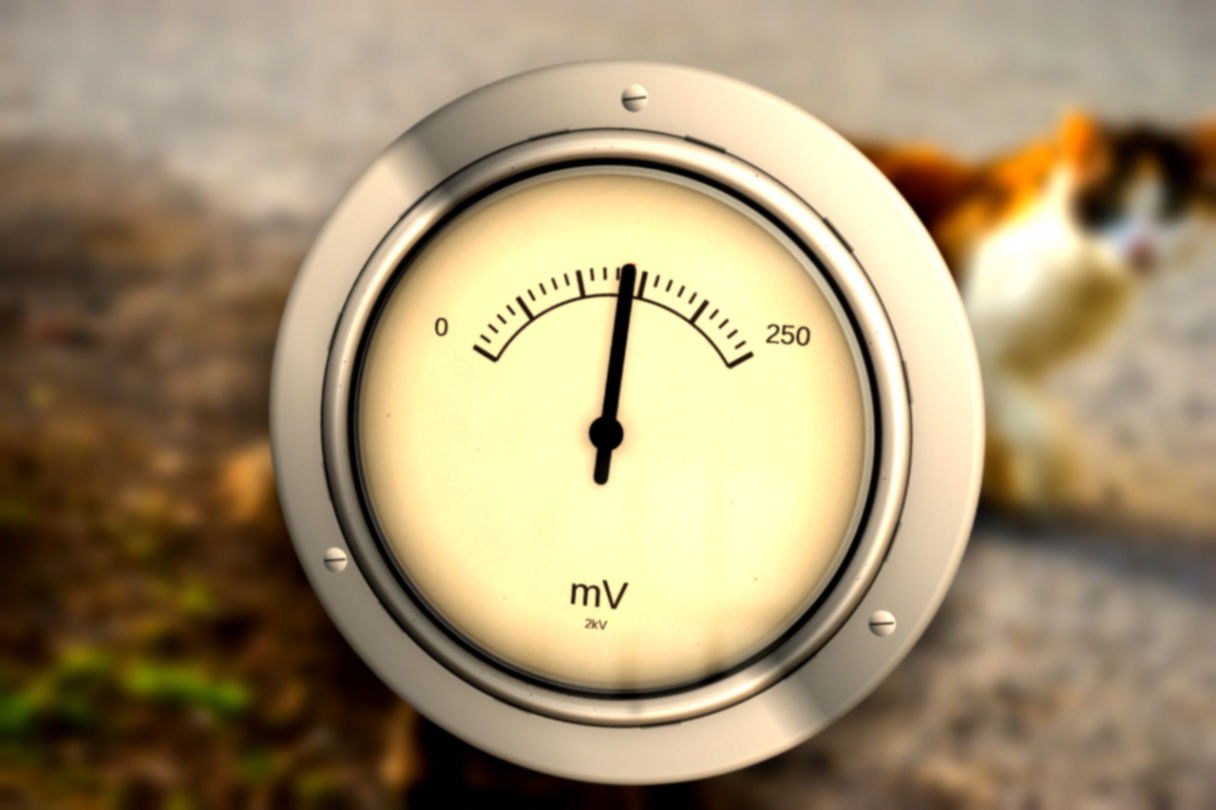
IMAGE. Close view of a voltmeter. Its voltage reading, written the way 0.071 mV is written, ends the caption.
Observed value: 140 mV
